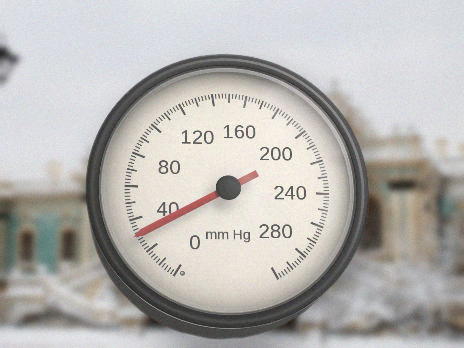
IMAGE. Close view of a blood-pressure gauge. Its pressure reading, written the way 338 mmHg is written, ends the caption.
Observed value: 30 mmHg
